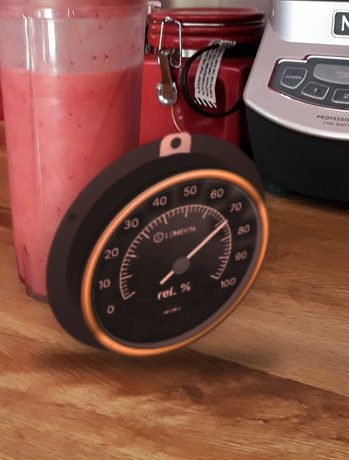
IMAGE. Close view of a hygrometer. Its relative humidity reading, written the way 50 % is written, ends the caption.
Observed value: 70 %
